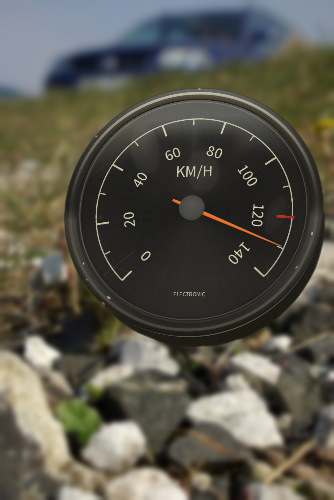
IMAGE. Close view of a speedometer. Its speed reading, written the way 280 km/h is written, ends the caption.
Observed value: 130 km/h
